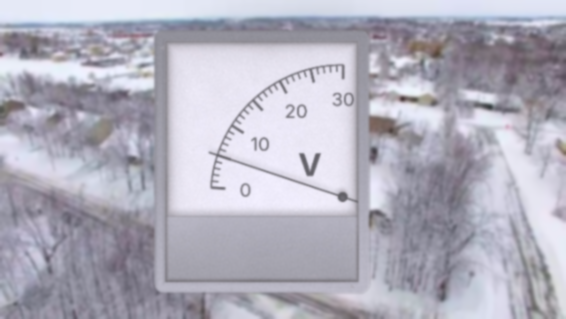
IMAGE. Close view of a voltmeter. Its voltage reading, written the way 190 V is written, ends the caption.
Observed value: 5 V
